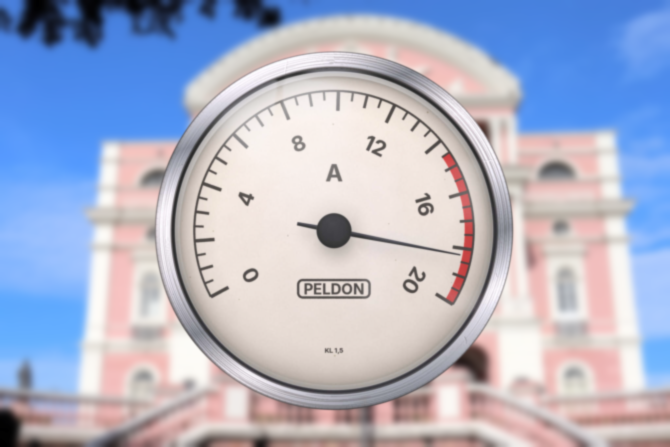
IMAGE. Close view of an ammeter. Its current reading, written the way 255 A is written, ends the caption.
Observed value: 18.25 A
